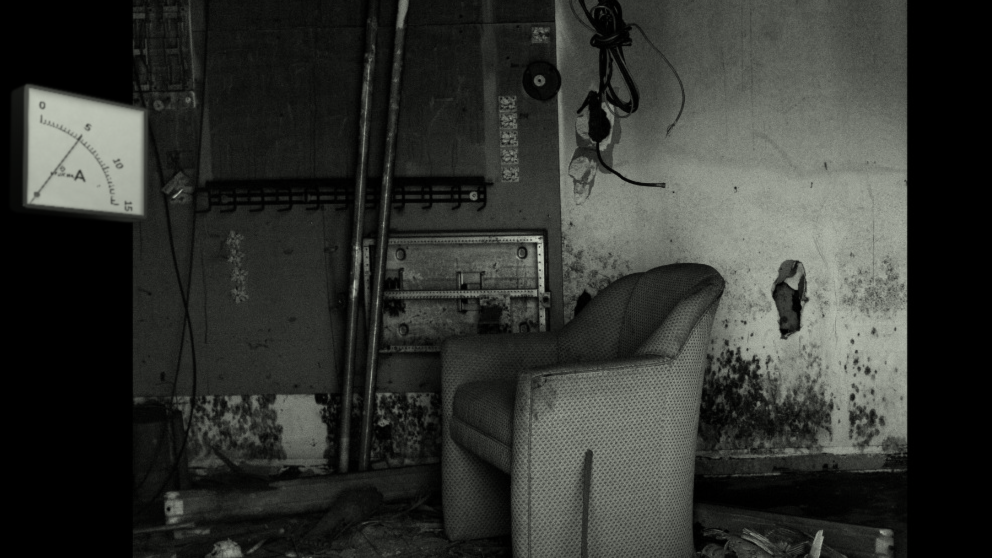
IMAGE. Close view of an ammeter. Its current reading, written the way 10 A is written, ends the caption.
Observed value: 5 A
